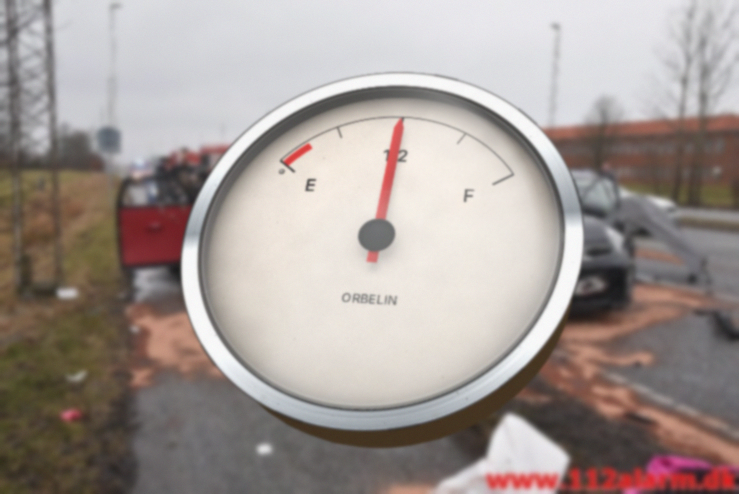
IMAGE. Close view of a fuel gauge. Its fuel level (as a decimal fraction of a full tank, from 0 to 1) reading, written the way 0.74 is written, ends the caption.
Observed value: 0.5
